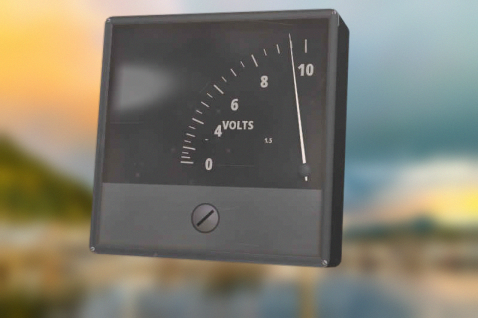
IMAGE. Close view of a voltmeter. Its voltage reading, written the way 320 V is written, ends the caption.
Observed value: 9.5 V
